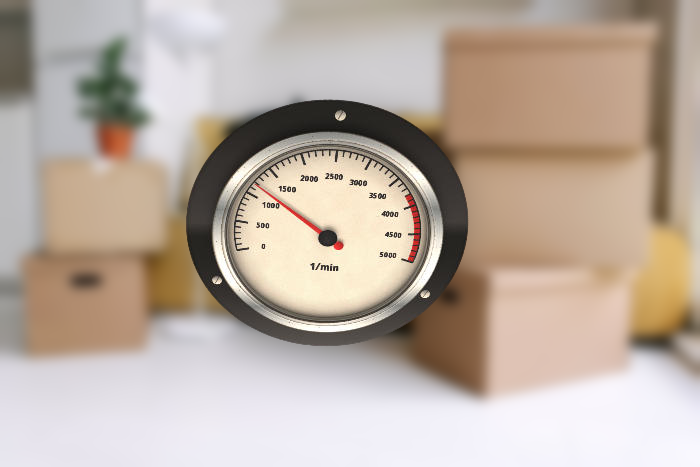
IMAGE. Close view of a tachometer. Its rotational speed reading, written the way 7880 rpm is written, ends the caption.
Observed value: 1200 rpm
